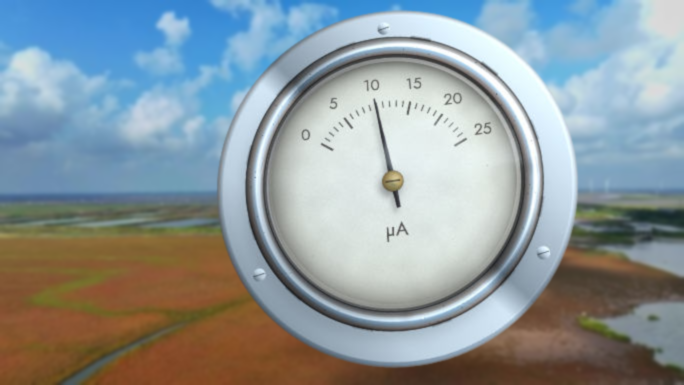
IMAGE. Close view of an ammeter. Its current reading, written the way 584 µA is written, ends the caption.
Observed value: 10 µA
